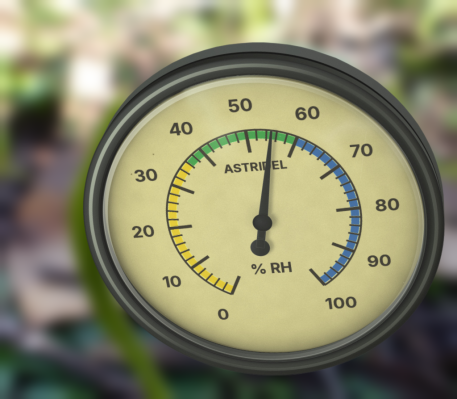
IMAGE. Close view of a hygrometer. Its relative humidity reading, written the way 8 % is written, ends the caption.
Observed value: 55 %
